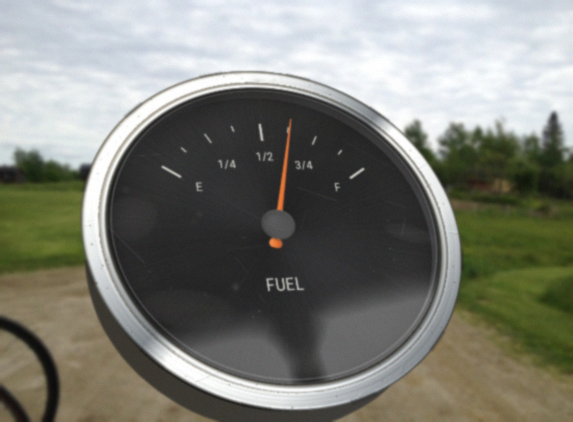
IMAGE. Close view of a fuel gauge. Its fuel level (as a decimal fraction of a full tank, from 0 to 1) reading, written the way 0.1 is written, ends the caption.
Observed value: 0.625
